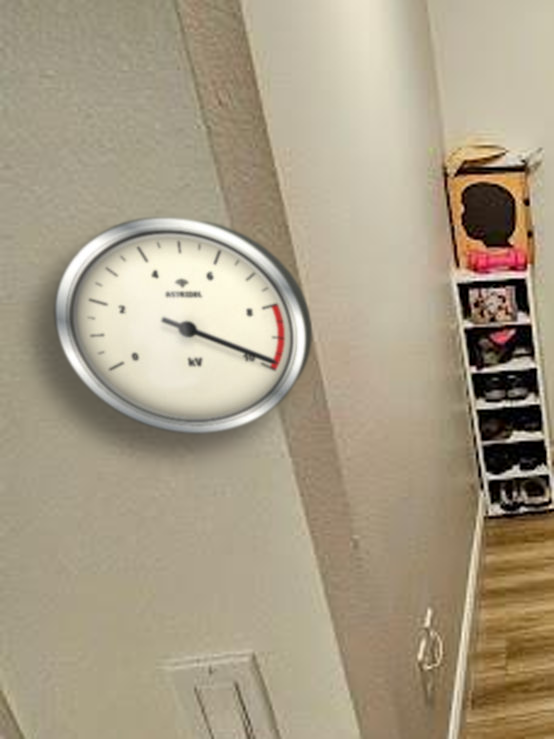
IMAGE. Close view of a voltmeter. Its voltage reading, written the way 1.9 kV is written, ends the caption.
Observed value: 9.75 kV
